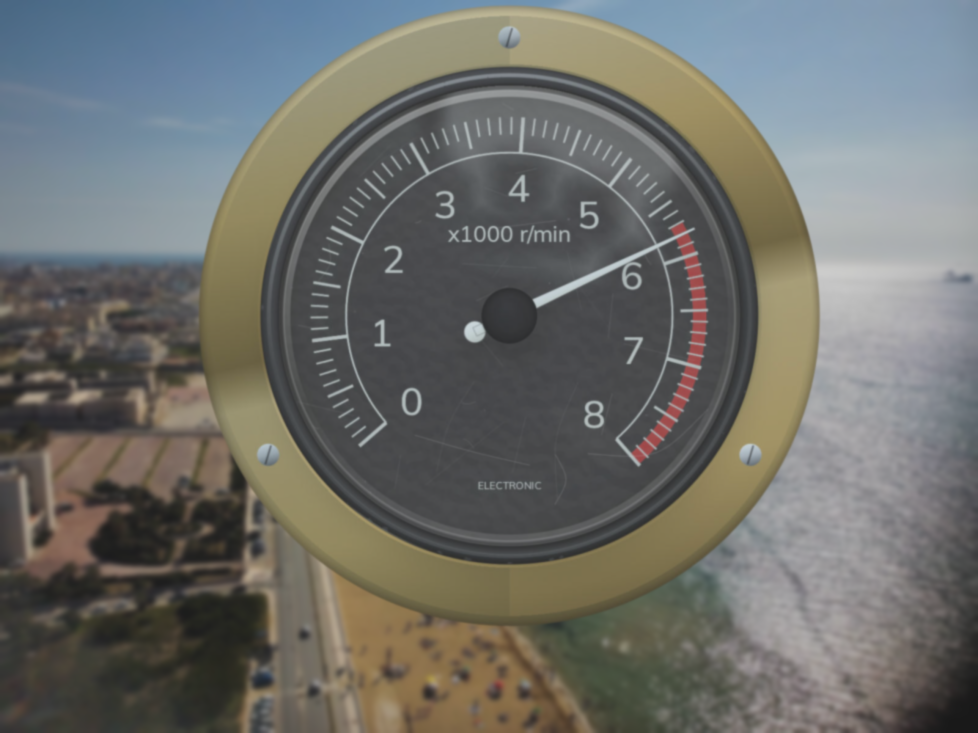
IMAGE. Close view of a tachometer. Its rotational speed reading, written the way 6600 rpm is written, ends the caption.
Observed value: 5800 rpm
